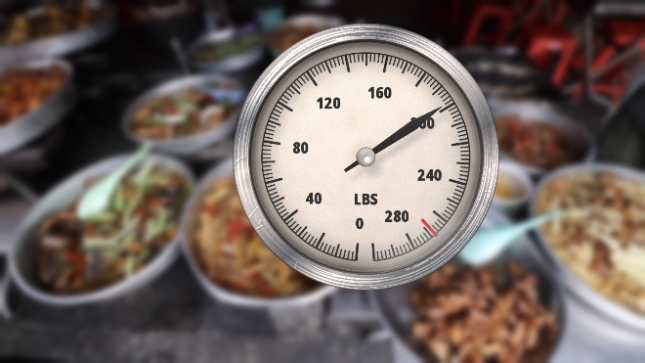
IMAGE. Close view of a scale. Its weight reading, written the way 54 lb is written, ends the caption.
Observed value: 198 lb
